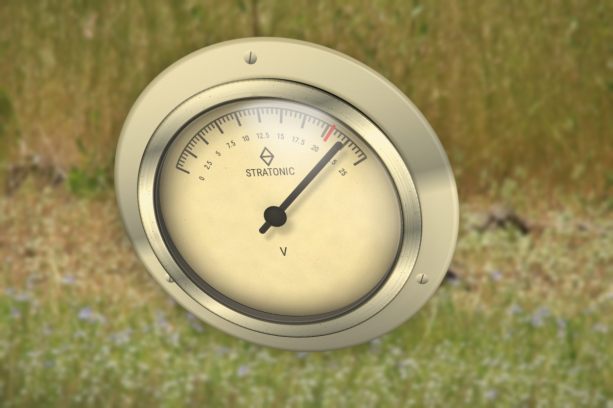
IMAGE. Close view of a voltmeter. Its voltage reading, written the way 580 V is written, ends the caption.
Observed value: 22 V
